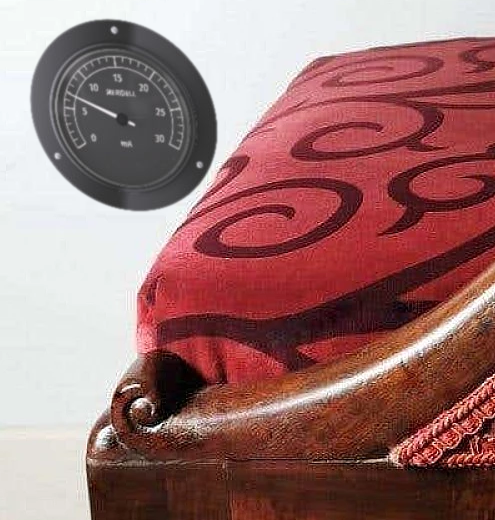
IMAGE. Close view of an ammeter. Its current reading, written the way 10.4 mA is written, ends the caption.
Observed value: 7 mA
